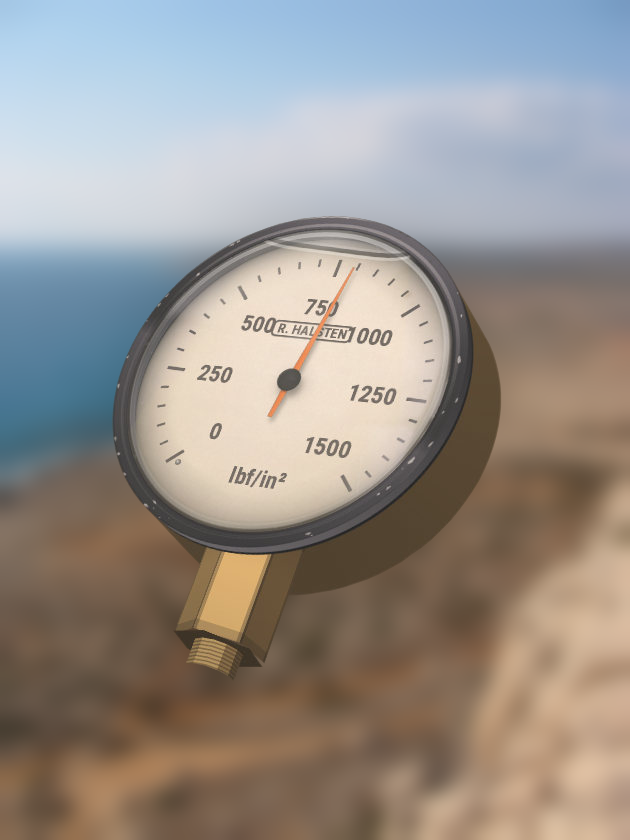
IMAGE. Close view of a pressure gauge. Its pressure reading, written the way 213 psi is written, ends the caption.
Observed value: 800 psi
